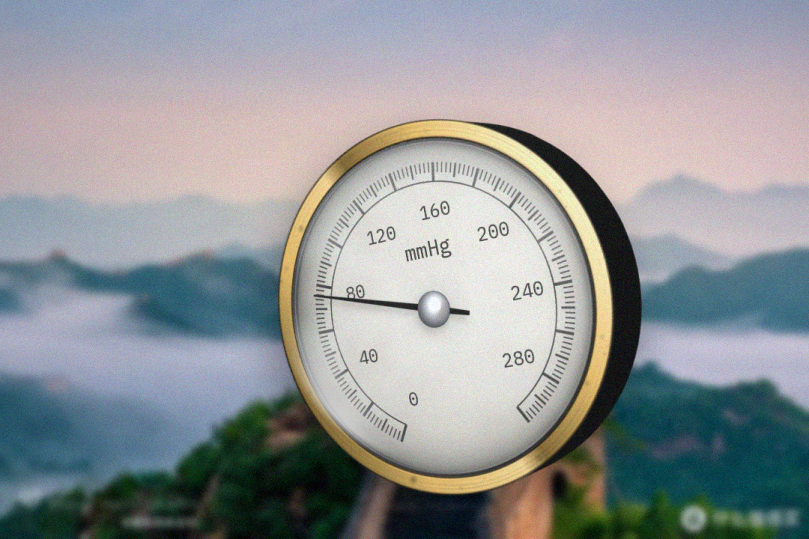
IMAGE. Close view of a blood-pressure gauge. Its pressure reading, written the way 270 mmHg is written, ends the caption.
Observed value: 76 mmHg
